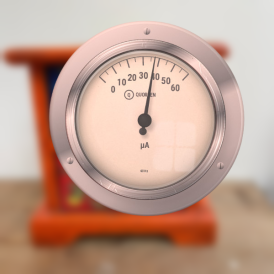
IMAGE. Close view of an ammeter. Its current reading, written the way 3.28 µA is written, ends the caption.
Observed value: 37.5 µA
